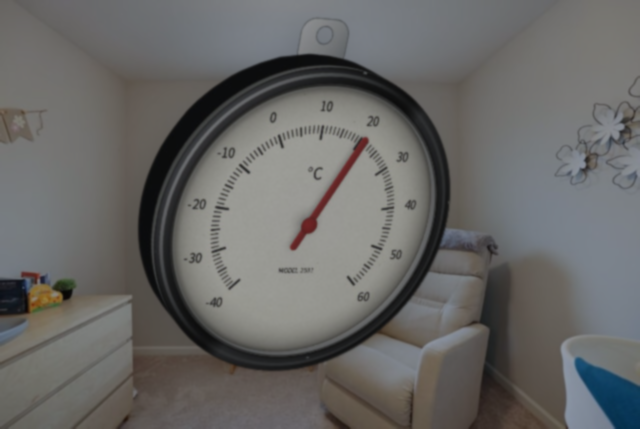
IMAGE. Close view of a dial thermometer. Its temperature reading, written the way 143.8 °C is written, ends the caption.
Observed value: 20 °C
